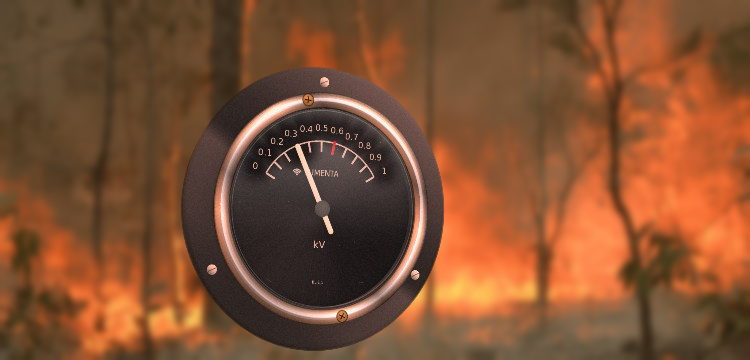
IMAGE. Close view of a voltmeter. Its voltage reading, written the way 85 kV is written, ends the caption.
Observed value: 0.3 kV
